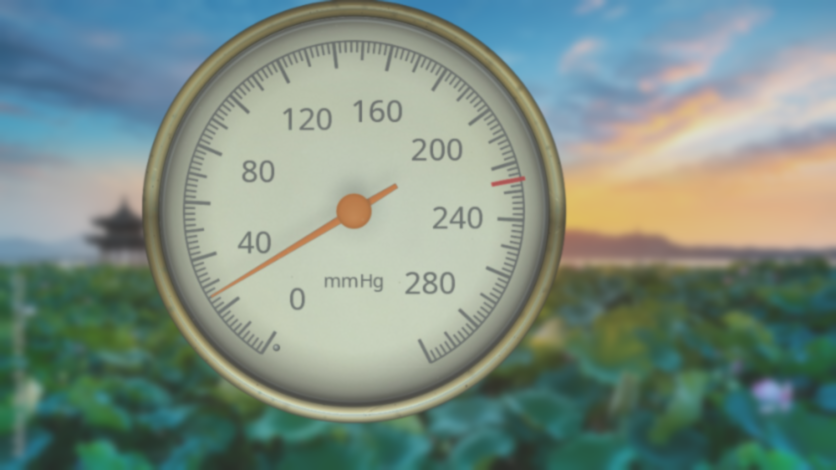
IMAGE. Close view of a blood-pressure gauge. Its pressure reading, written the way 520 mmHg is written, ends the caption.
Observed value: 26 mmHg
